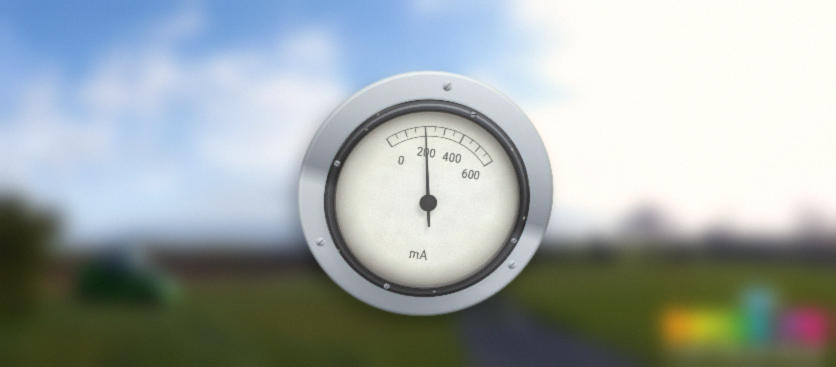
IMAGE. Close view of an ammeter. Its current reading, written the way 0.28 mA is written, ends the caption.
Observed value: 200 mA
